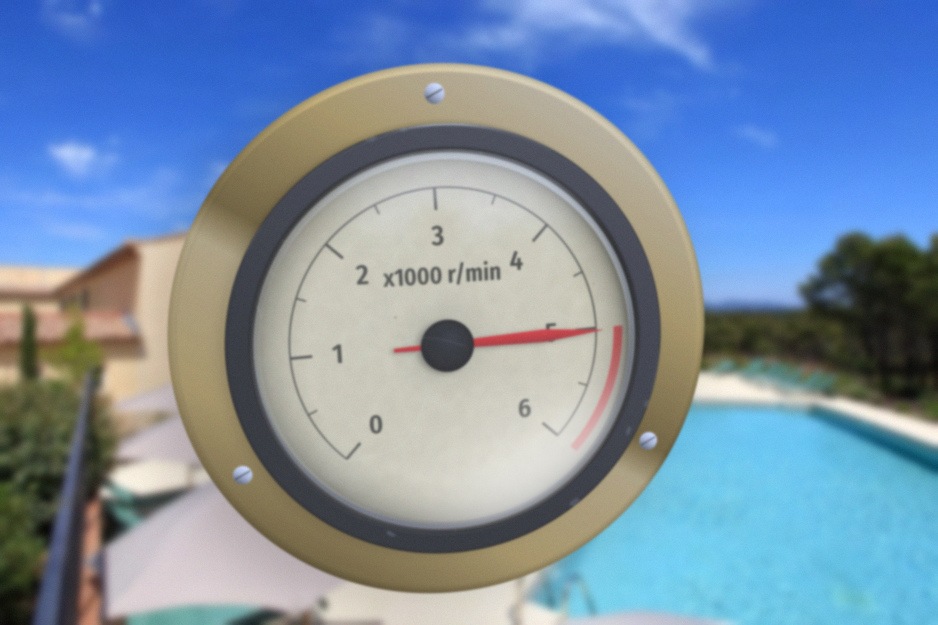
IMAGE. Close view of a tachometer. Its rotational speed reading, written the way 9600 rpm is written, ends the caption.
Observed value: 5000 rpm
